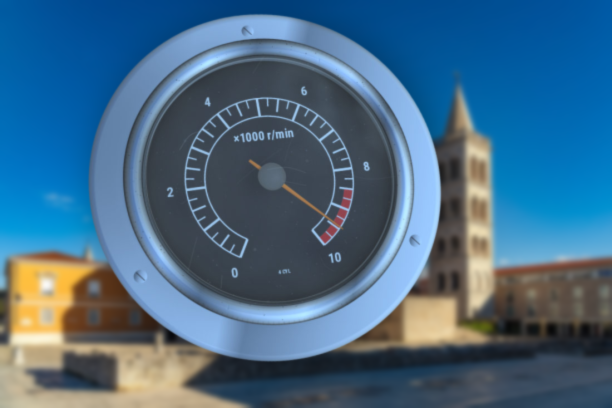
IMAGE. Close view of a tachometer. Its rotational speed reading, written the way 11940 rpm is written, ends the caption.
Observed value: 9500 rpm
